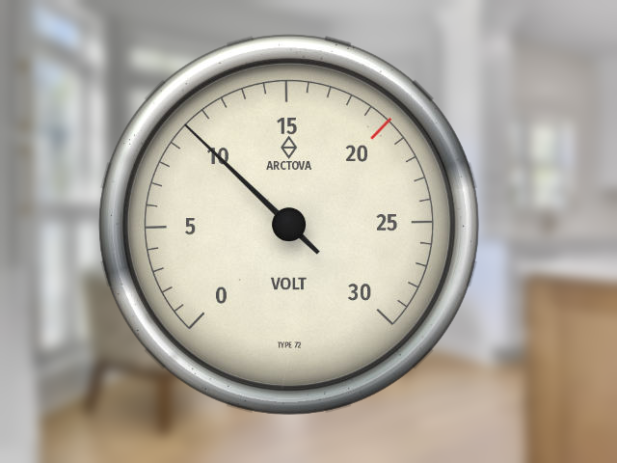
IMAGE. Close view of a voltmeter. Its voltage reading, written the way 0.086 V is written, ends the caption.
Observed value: 10 V
